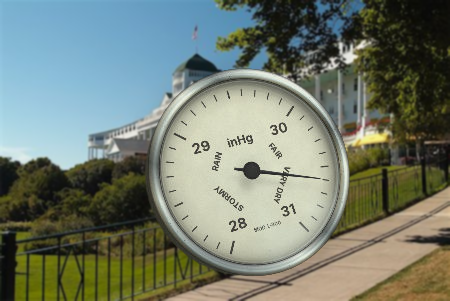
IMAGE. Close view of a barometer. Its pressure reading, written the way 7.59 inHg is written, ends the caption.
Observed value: 30.6 inHg
